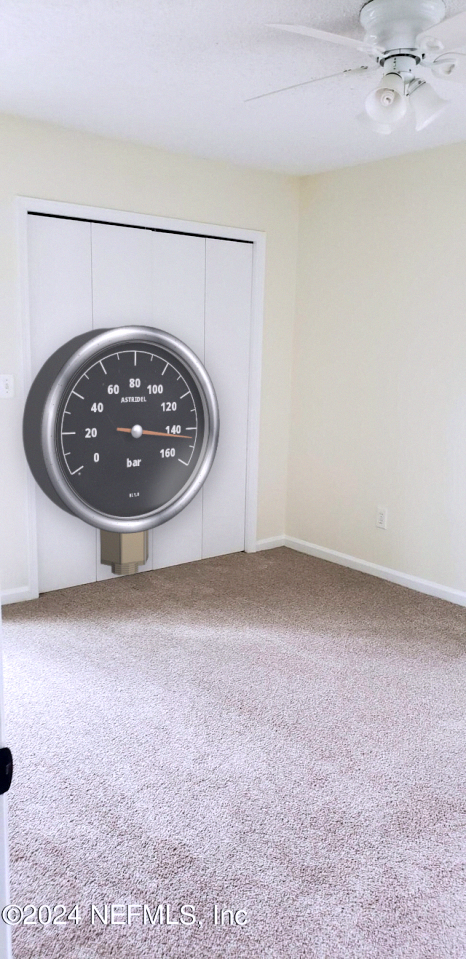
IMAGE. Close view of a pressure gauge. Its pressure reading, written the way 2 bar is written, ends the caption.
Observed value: 145 bar
